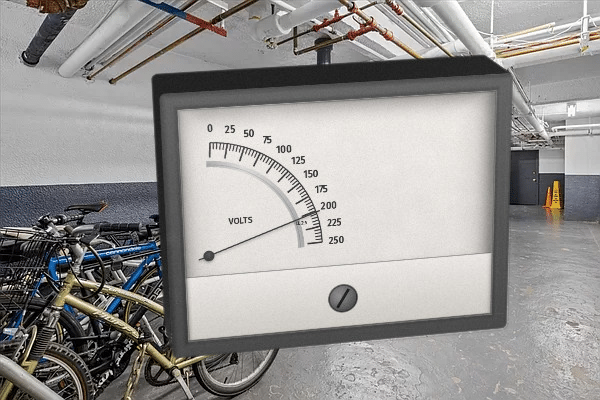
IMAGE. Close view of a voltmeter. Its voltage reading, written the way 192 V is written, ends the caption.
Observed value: 200 V
